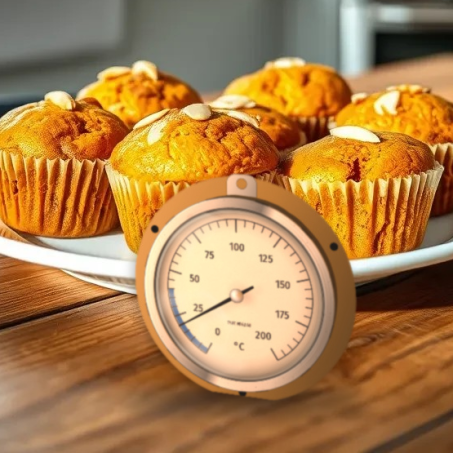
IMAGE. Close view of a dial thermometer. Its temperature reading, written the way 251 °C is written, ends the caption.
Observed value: 20 °C
